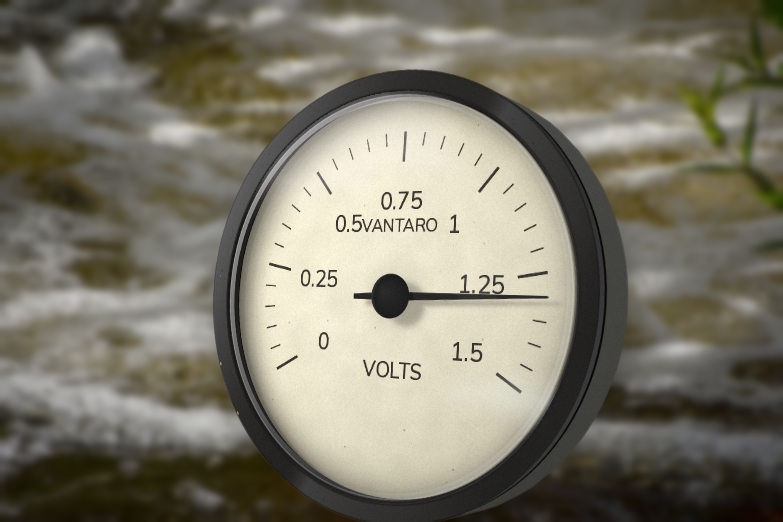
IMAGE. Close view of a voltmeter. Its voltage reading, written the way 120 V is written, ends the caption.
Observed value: 1.3 V
